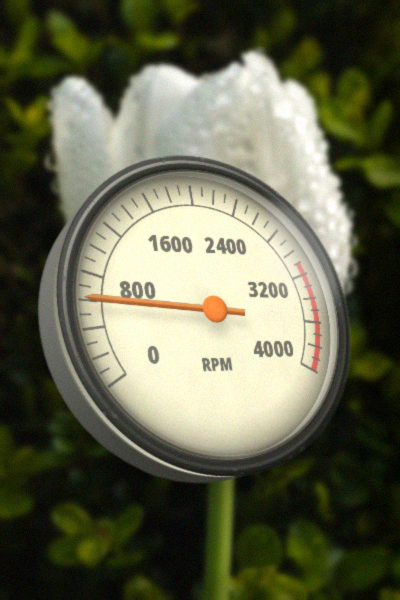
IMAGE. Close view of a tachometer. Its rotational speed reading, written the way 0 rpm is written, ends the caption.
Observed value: 600 rpm
